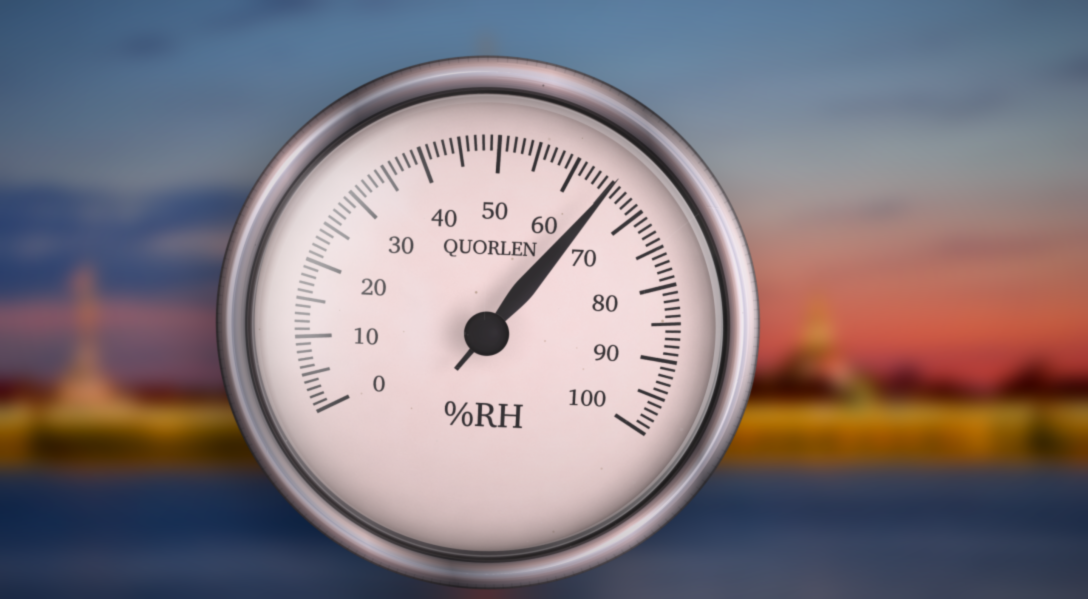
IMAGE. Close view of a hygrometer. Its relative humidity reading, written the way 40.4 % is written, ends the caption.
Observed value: 65 %
